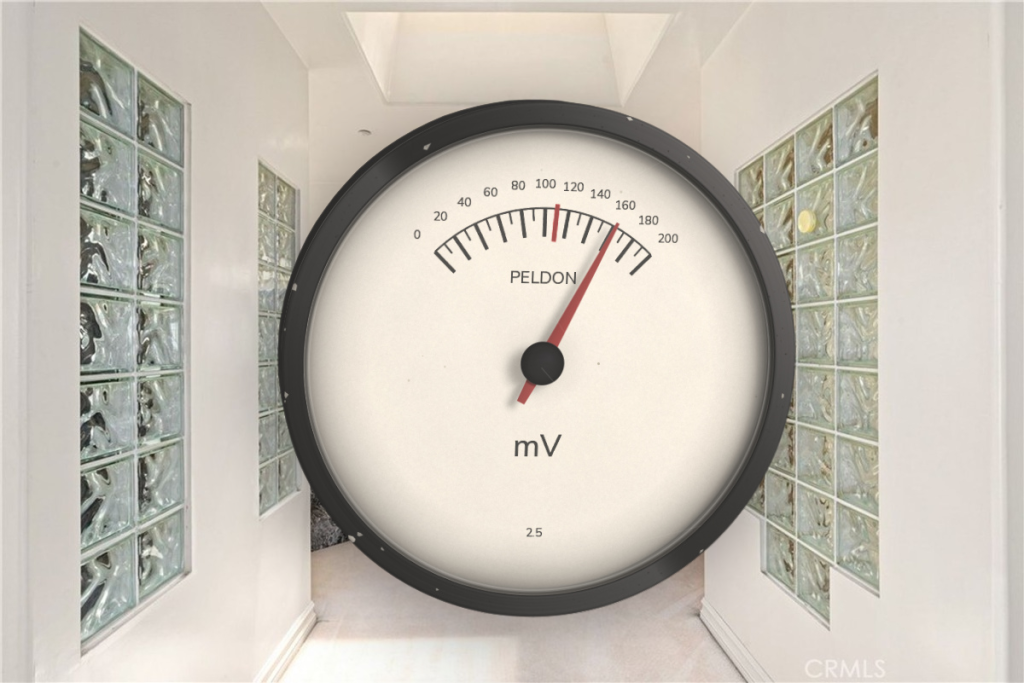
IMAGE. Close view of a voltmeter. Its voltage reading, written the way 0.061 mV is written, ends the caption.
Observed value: 160 mV
